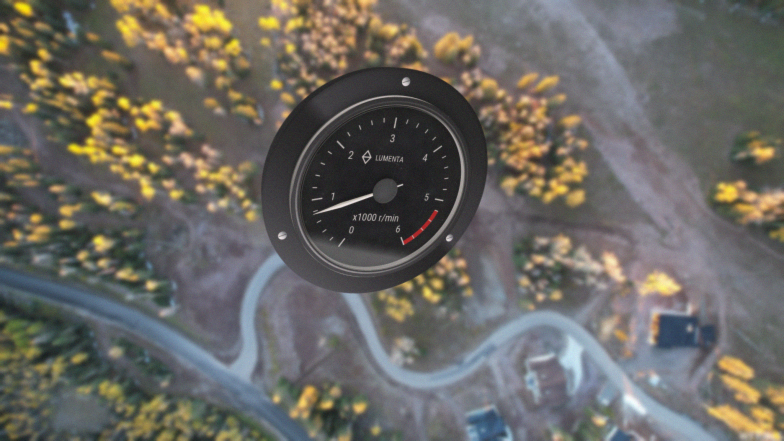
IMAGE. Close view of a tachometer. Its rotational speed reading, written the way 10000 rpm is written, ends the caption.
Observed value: 800 rpm
